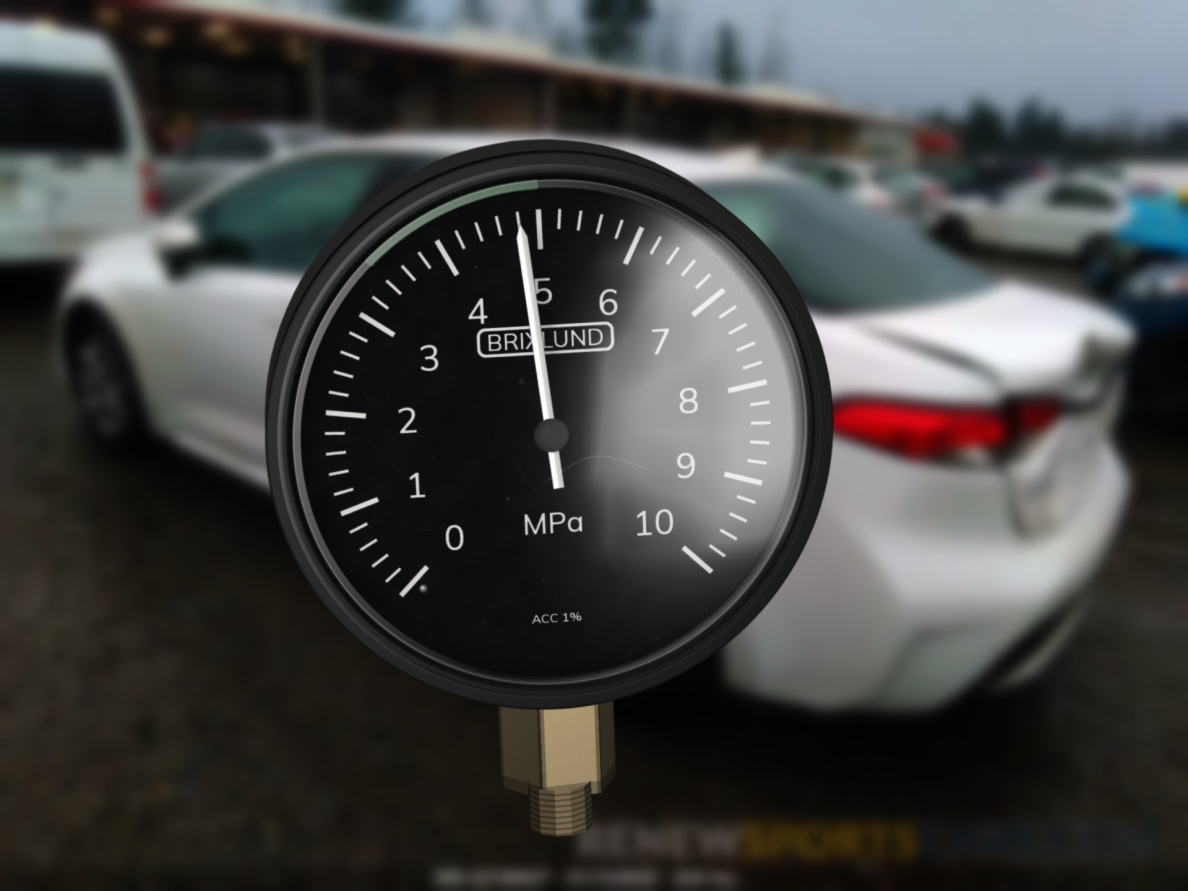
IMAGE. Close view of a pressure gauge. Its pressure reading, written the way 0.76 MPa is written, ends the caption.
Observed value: 4.8 MPa
